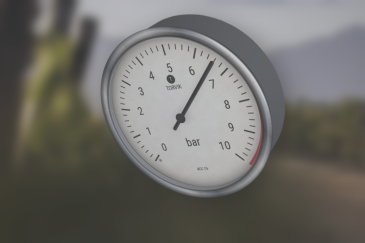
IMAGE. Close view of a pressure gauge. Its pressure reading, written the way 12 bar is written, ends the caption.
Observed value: 6.6 bar
